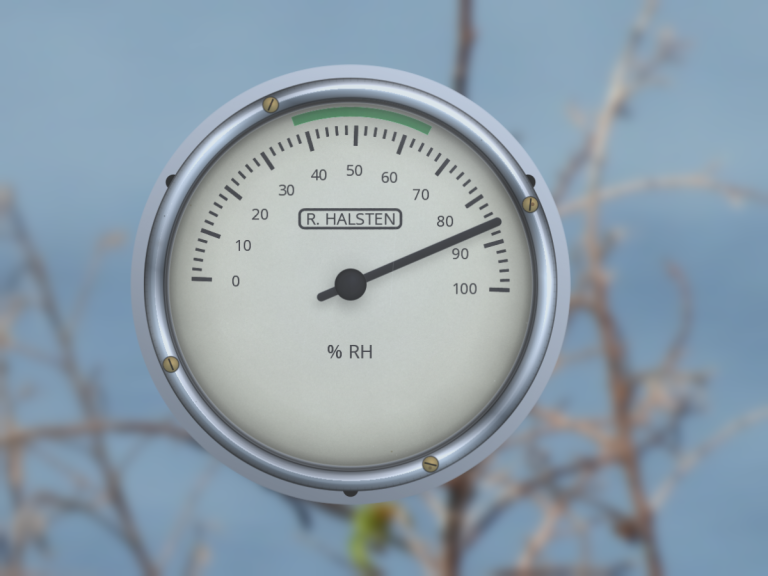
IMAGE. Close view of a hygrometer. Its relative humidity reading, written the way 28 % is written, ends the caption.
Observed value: 86 %
